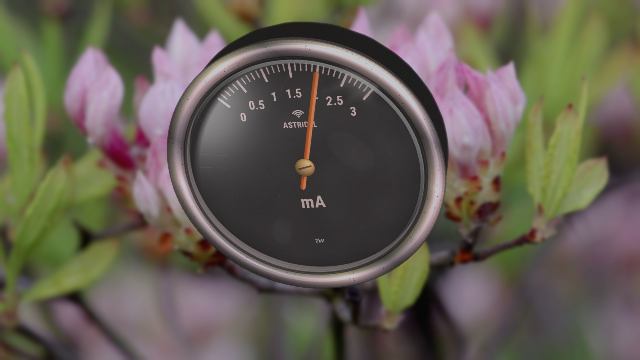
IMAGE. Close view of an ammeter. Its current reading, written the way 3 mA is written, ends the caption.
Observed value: 2 mA
